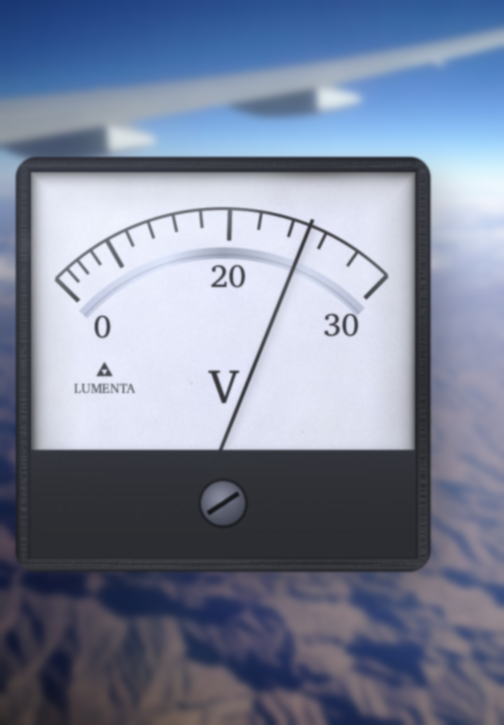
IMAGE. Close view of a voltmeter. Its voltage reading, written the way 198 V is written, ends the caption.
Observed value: 25 V
